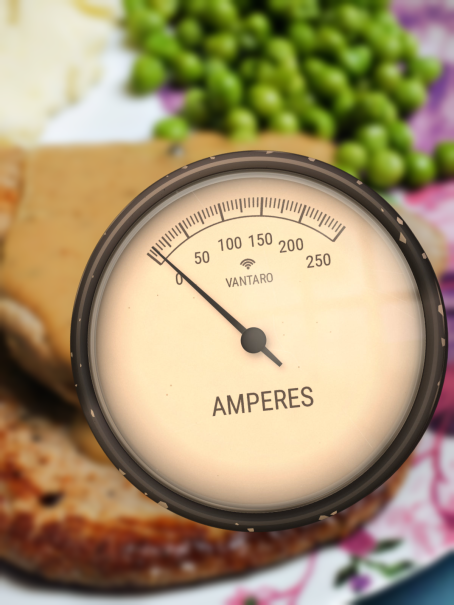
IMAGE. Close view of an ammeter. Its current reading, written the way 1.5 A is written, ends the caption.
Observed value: 10 A
